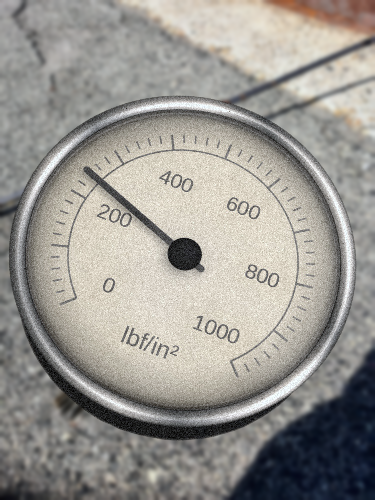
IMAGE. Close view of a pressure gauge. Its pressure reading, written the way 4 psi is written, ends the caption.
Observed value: 240 psi
